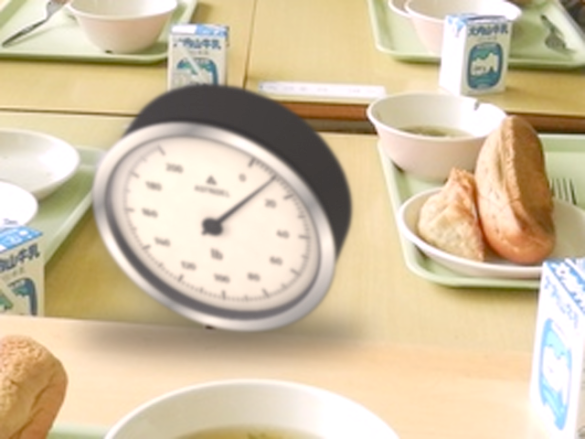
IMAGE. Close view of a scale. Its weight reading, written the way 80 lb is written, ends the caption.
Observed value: 10 lb
